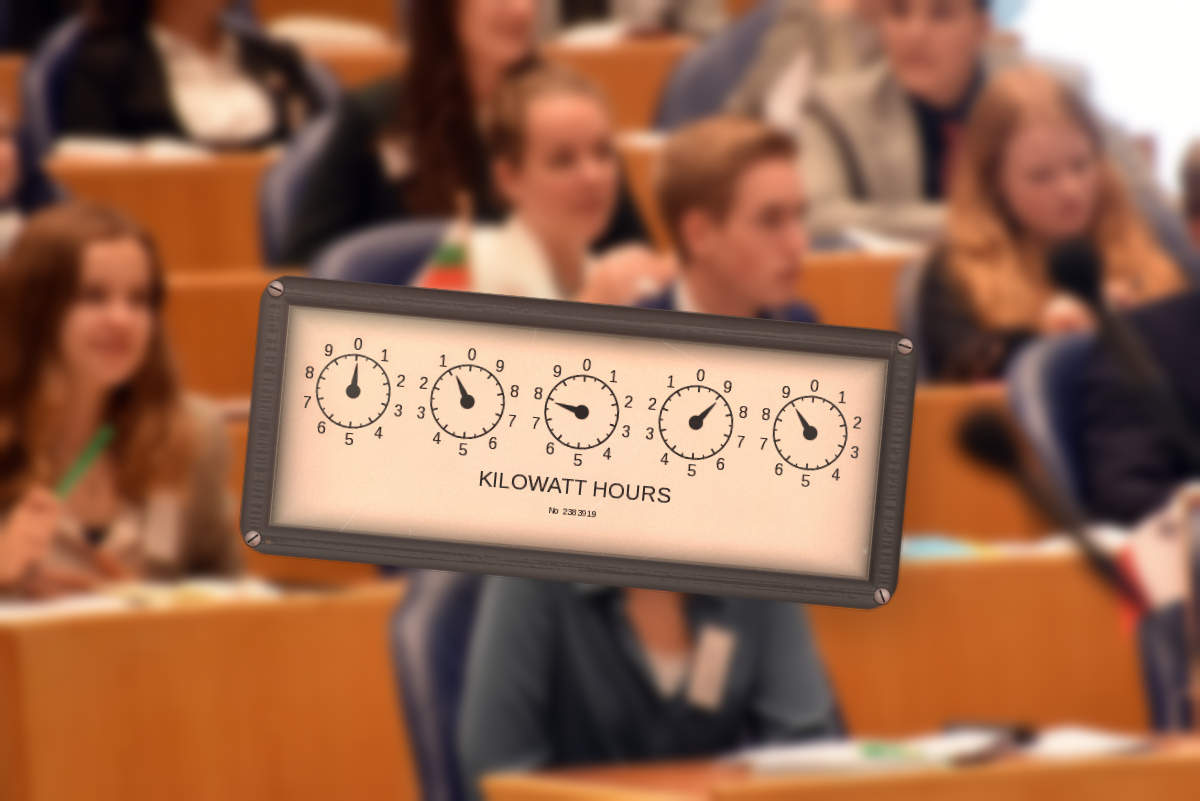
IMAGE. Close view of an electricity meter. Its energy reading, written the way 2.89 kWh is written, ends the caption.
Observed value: 789 kWh
